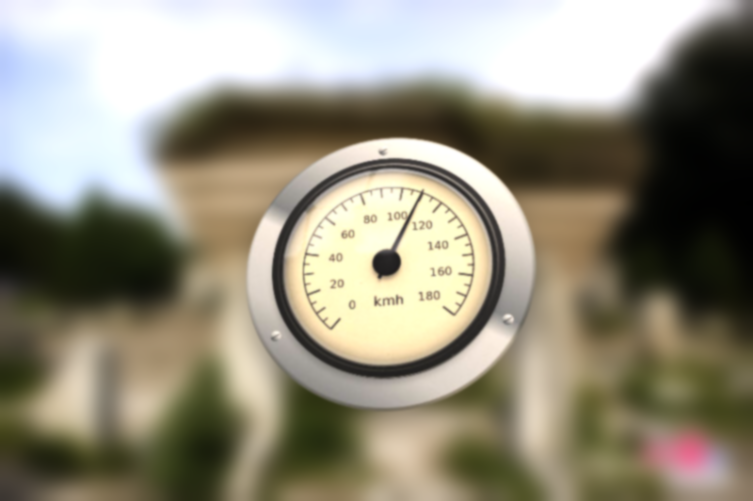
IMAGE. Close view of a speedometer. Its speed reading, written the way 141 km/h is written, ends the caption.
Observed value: 110 km/h
